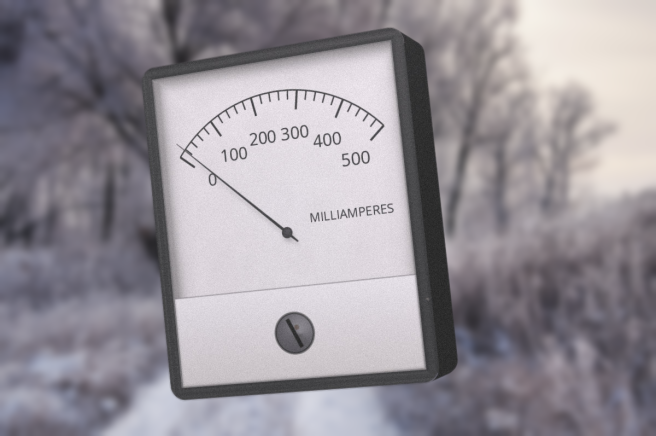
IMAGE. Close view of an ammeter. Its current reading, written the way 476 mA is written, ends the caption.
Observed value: 20 mA
